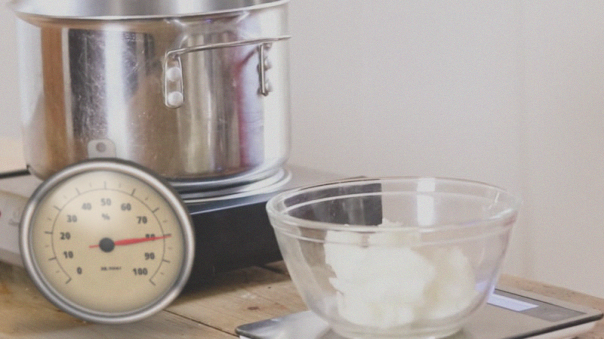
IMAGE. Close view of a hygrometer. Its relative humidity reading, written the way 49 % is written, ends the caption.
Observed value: 80 %
